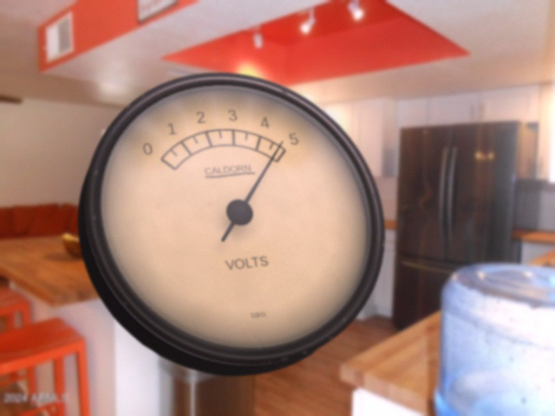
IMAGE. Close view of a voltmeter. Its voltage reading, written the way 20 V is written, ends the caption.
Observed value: 4.75 V
